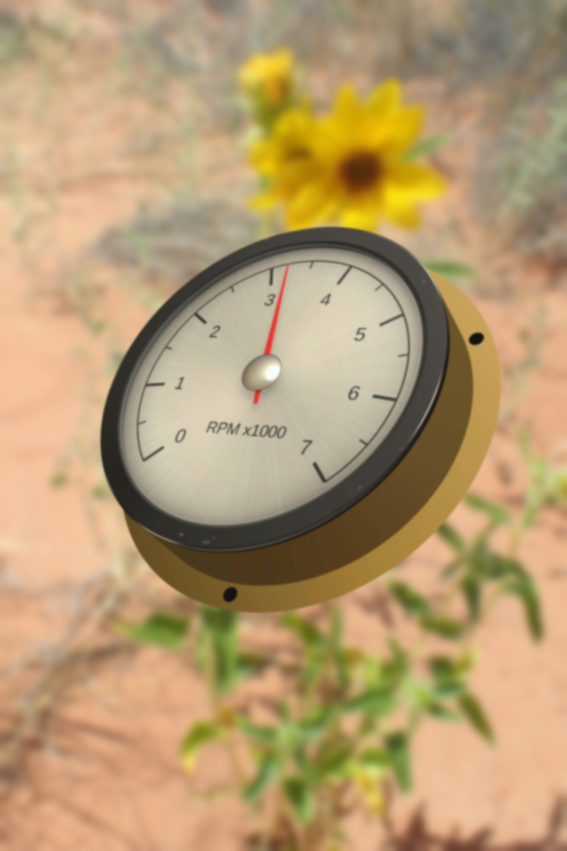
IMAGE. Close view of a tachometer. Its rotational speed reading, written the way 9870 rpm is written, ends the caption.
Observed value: 3250 rpm
